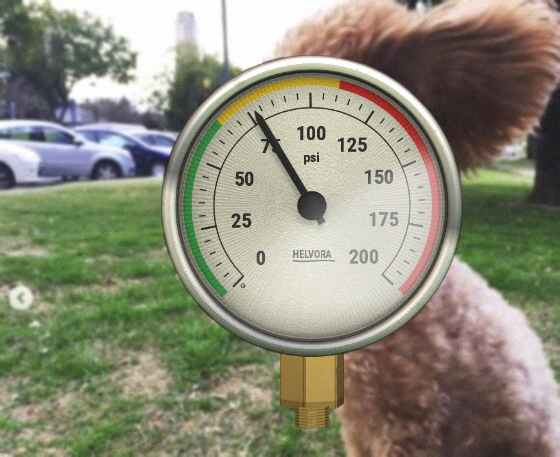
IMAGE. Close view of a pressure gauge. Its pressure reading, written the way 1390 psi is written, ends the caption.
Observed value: 77.5 psi
